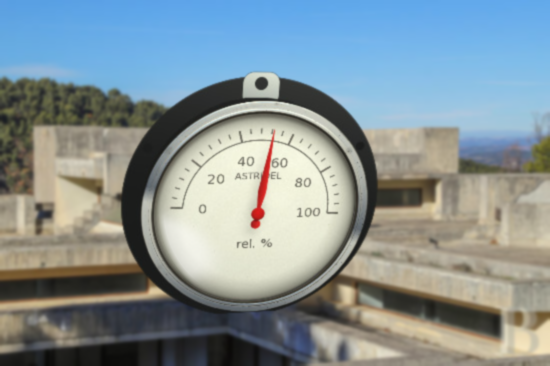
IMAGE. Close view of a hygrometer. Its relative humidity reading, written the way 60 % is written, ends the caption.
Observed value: 52 %
